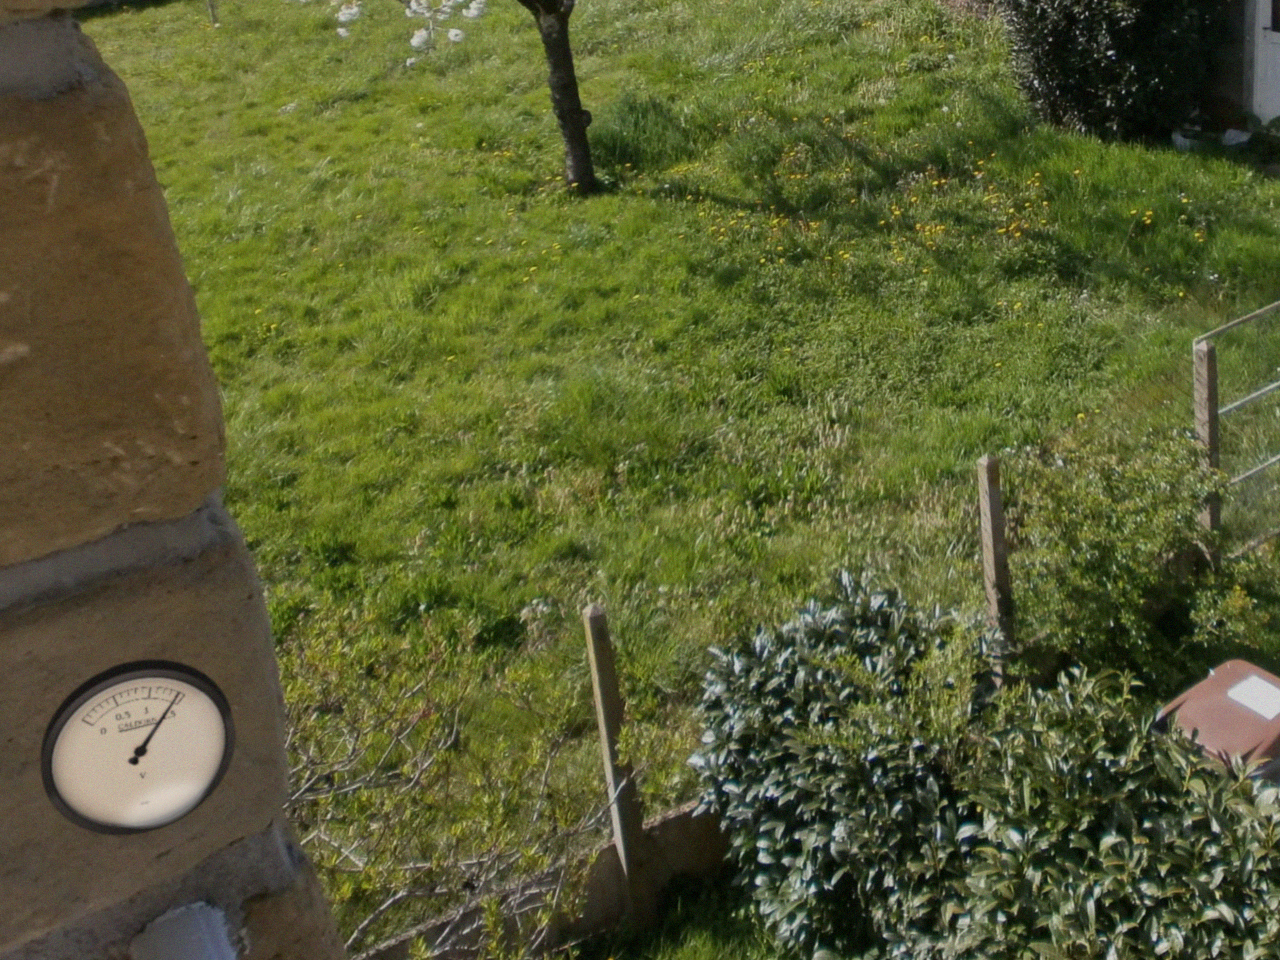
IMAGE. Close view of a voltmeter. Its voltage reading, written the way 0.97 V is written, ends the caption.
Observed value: 1.4 V
